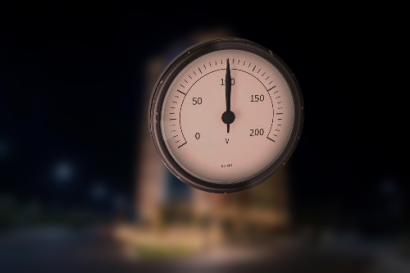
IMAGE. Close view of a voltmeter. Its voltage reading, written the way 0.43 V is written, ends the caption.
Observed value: 100 V
